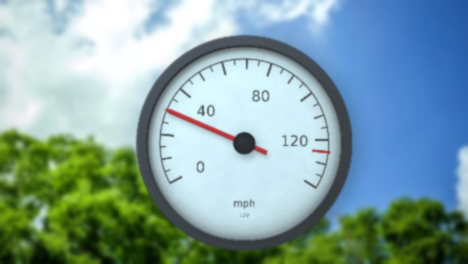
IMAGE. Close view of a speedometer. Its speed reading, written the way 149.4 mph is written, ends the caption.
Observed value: 30 mph
